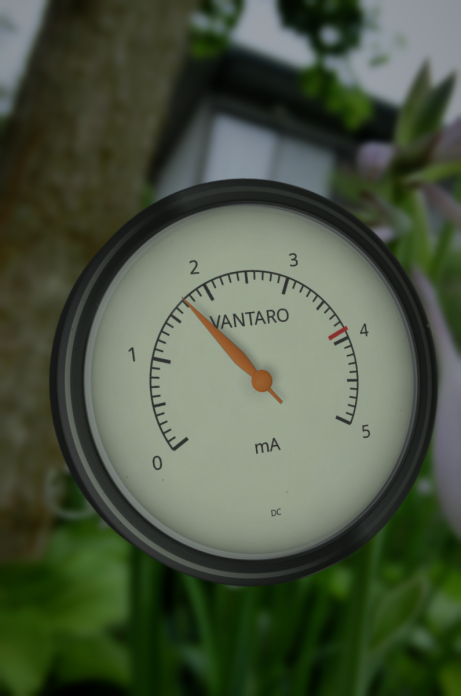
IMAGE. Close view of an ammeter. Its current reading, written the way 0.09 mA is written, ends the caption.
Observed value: 1.7 mA
